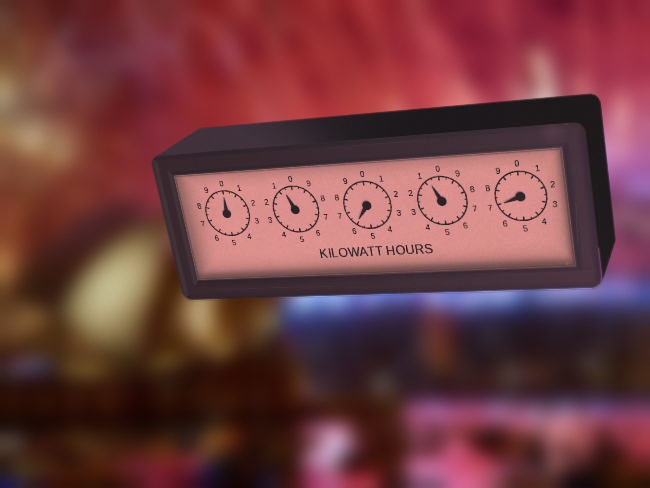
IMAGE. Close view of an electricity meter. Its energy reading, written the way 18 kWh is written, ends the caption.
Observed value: 607 kWh
